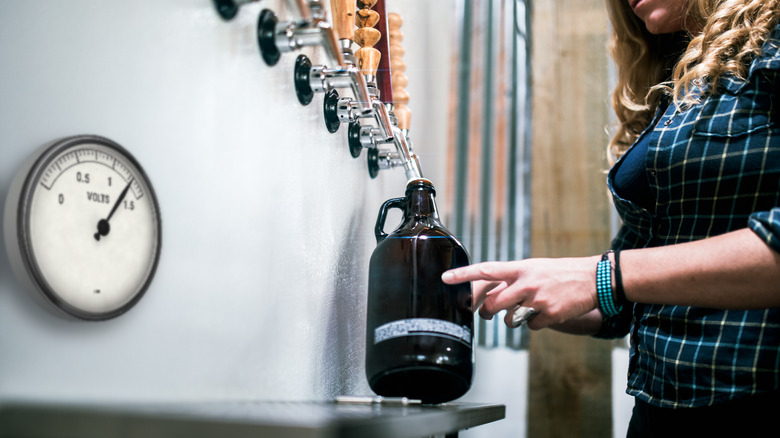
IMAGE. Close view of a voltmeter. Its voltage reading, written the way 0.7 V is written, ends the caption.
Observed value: 1.25 V
